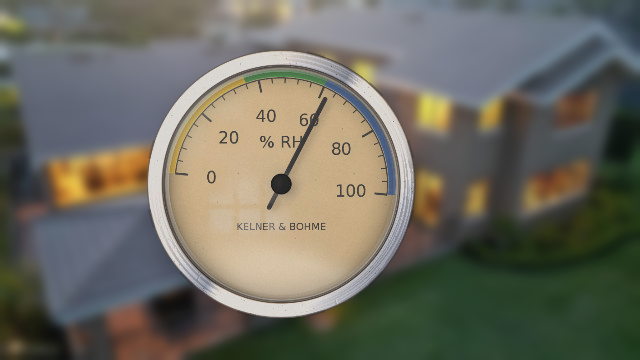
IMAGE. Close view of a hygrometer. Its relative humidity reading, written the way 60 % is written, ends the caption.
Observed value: 62 %
